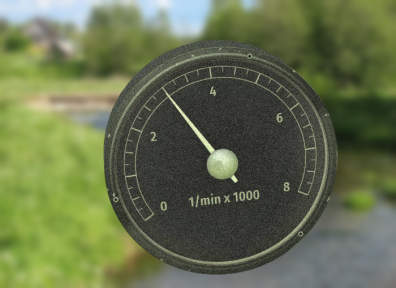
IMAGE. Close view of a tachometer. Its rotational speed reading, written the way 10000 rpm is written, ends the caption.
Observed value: 3000 rpm
